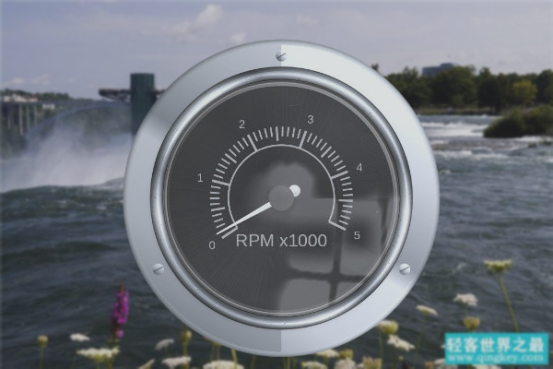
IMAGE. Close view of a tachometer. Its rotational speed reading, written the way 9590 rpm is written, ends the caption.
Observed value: 100 rpm
